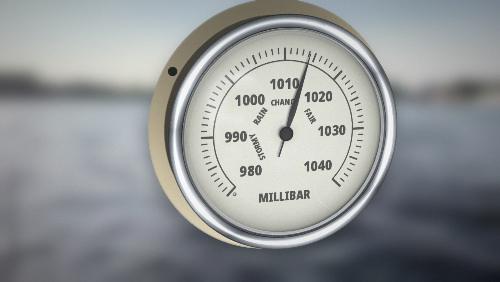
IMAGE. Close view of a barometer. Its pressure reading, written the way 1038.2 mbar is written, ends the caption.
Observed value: 1014 mbar
